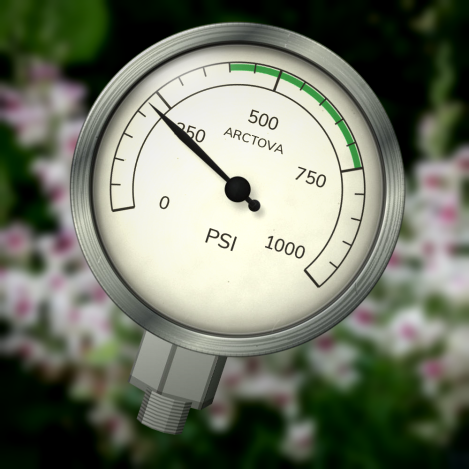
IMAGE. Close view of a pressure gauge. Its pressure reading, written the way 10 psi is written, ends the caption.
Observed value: 225 psi
